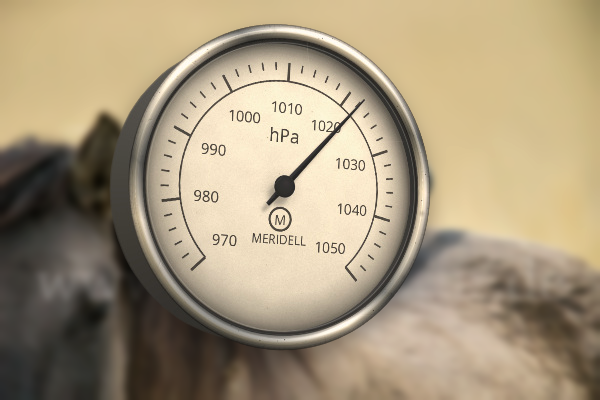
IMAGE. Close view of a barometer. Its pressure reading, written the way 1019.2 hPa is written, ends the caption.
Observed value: 1022 hPa
